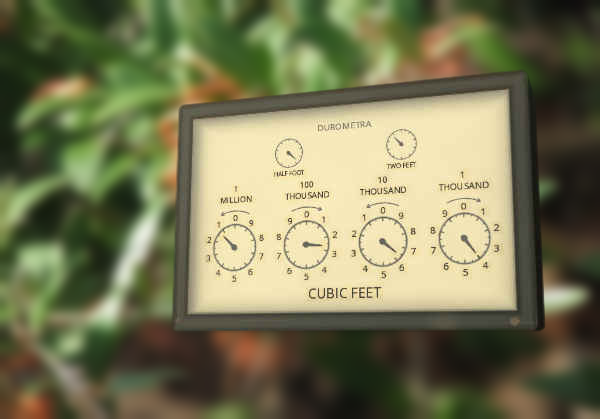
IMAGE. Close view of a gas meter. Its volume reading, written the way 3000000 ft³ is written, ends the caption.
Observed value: 126400 ft³
